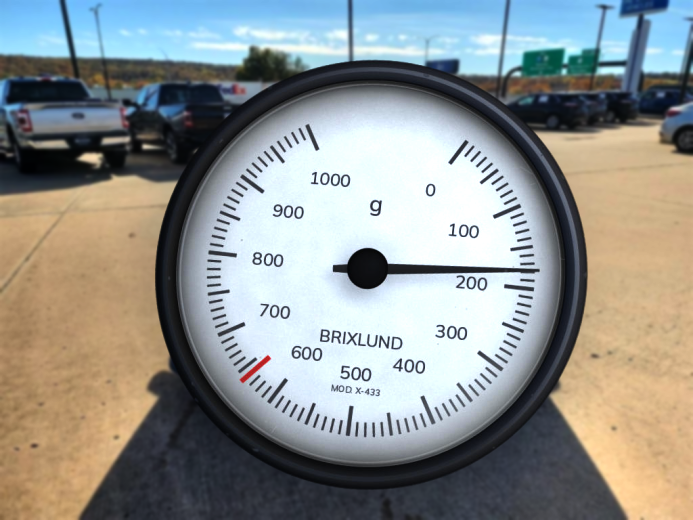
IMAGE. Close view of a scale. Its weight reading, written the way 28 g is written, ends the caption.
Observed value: 180 g
